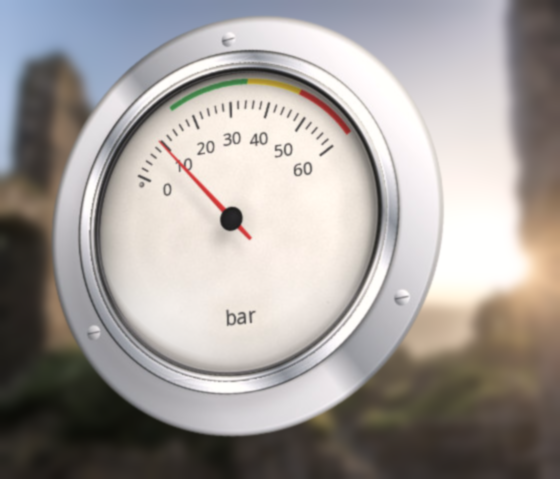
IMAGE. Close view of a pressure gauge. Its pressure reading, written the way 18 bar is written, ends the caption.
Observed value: 10 bar
